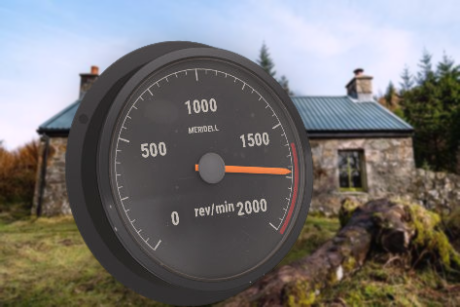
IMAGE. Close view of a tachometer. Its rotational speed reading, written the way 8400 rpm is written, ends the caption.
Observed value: 1725 rpm
